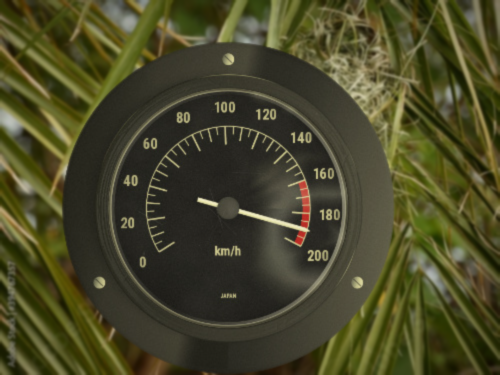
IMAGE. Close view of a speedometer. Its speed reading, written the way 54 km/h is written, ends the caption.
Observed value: 190 km/h
